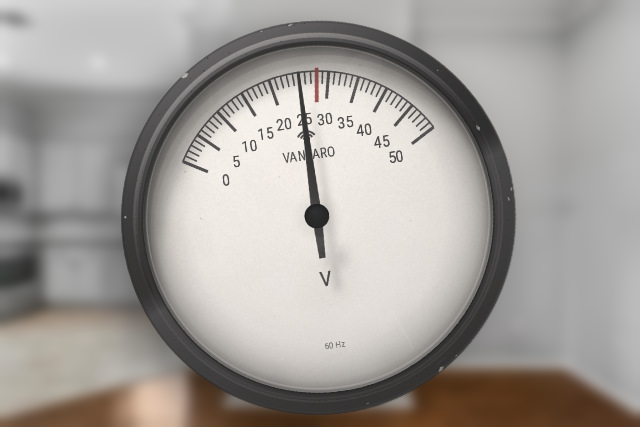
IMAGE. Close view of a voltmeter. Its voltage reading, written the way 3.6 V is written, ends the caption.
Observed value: 25 V
